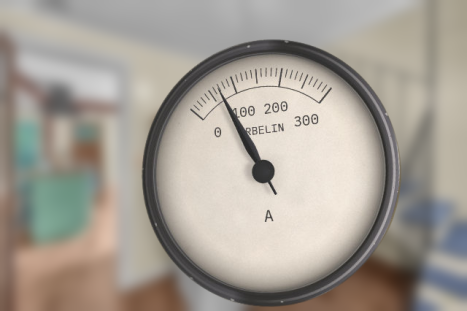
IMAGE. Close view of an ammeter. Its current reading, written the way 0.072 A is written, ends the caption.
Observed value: 70 A
